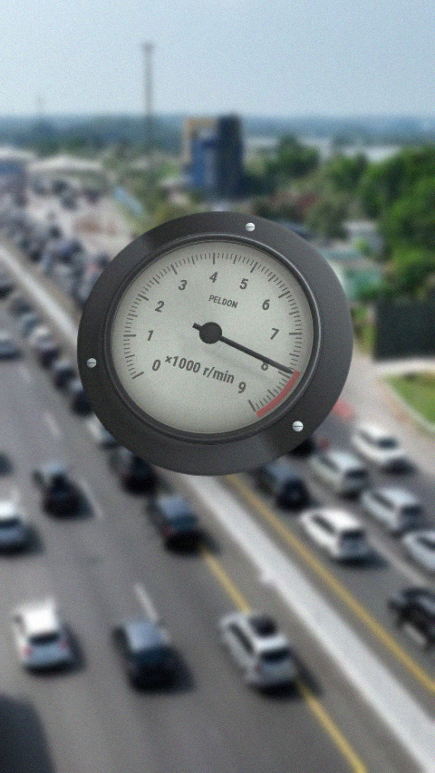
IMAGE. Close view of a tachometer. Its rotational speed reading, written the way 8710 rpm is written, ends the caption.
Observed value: 7900 rpm
